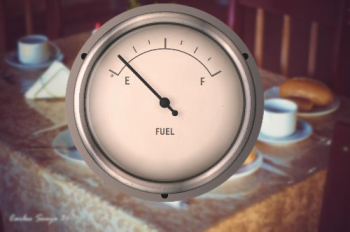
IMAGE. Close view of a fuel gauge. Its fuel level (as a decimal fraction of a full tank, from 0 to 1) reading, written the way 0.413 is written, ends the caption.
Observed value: 0.125
